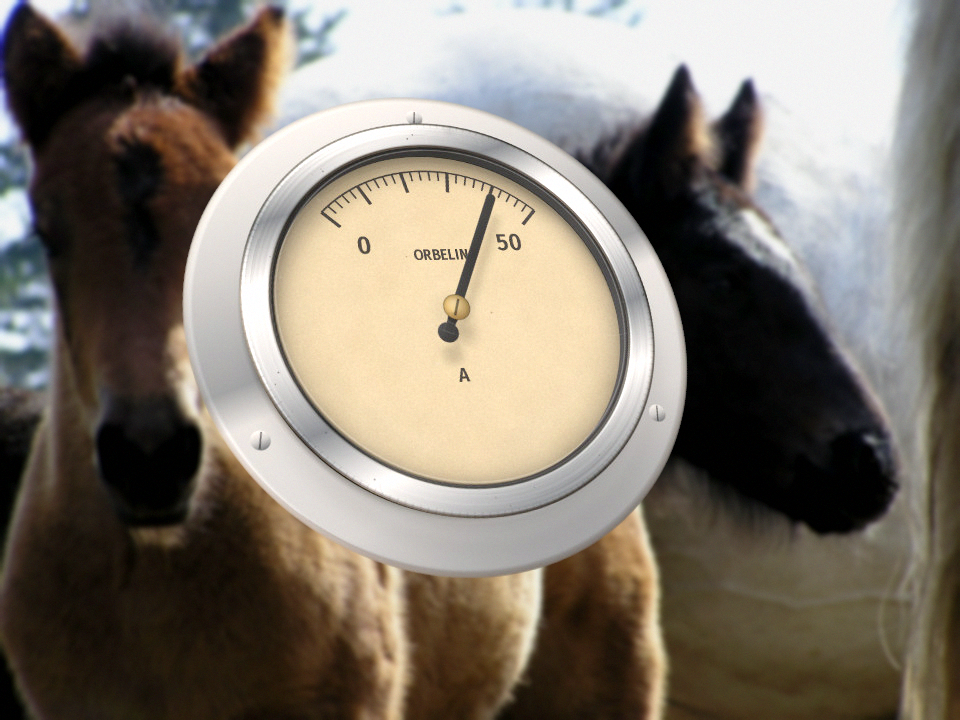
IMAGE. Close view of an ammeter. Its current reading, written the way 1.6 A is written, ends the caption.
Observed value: 40 A
